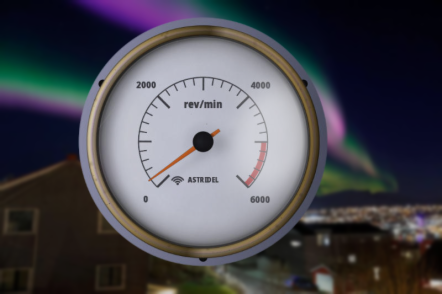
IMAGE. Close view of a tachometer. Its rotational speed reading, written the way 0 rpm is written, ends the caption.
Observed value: 200 rpm
